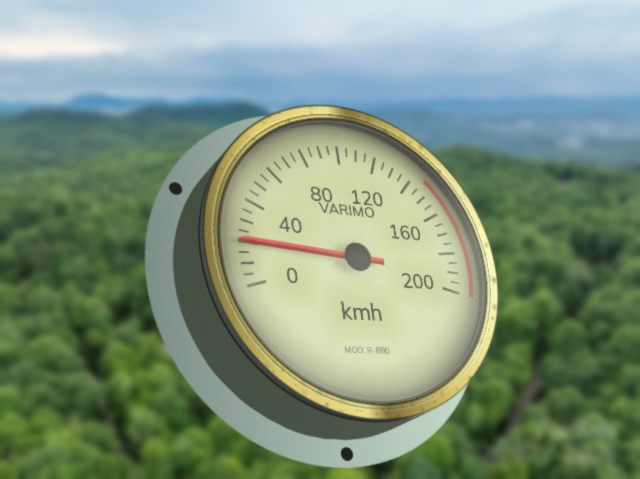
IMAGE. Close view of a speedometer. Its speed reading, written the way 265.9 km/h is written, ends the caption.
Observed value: 20 km/h
